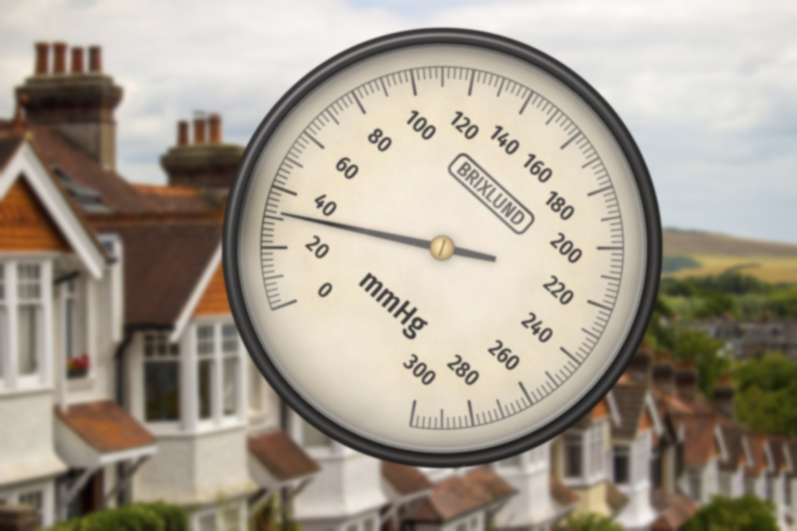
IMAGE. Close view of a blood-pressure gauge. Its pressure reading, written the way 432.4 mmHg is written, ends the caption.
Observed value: 32 mmHg
